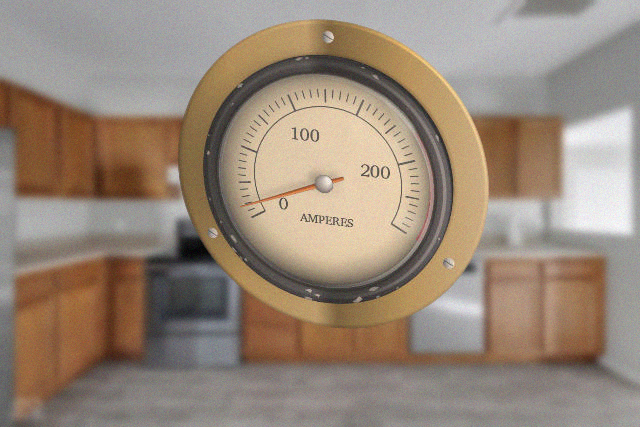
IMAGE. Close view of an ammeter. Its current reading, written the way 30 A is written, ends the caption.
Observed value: 10 A
